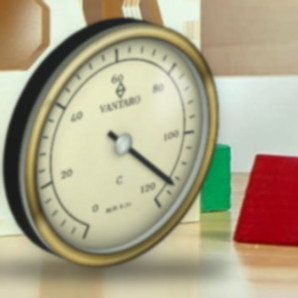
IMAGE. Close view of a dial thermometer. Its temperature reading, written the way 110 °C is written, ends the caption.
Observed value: 114 °C
